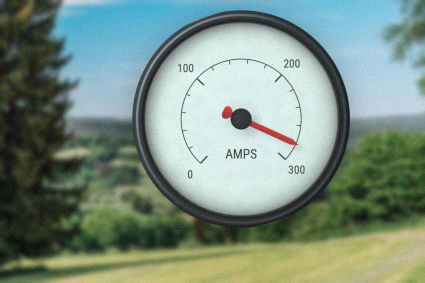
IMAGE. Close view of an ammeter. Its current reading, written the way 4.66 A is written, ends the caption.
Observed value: 280 A
